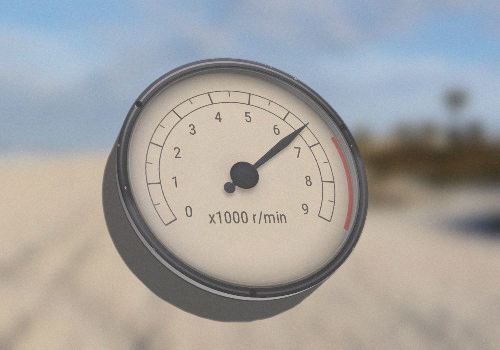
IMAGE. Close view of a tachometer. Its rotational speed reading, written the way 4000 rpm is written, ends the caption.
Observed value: 6500 rpm
